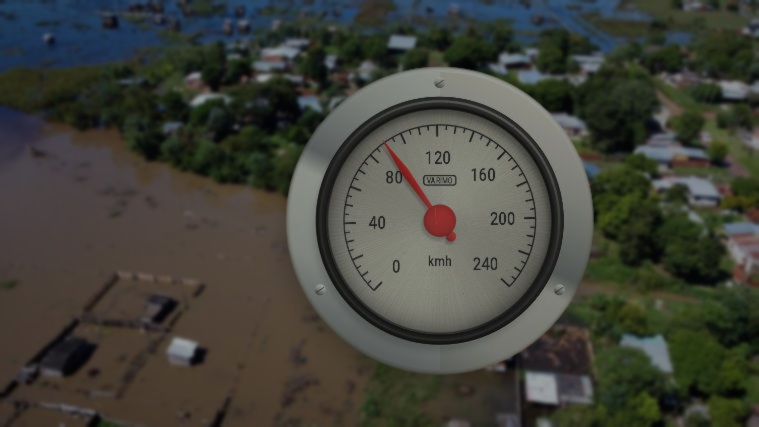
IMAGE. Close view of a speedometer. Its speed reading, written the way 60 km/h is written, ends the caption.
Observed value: 90 km/h
